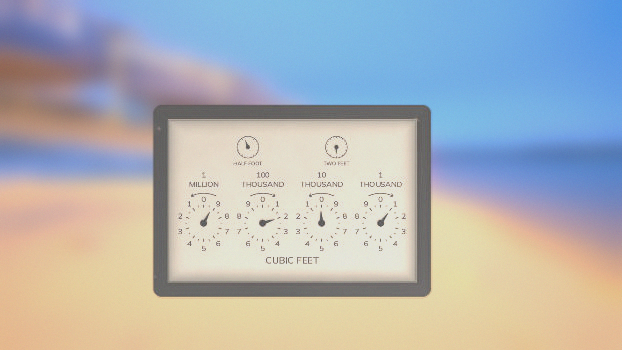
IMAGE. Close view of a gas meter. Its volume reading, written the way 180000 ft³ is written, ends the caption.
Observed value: 920100 ft³
